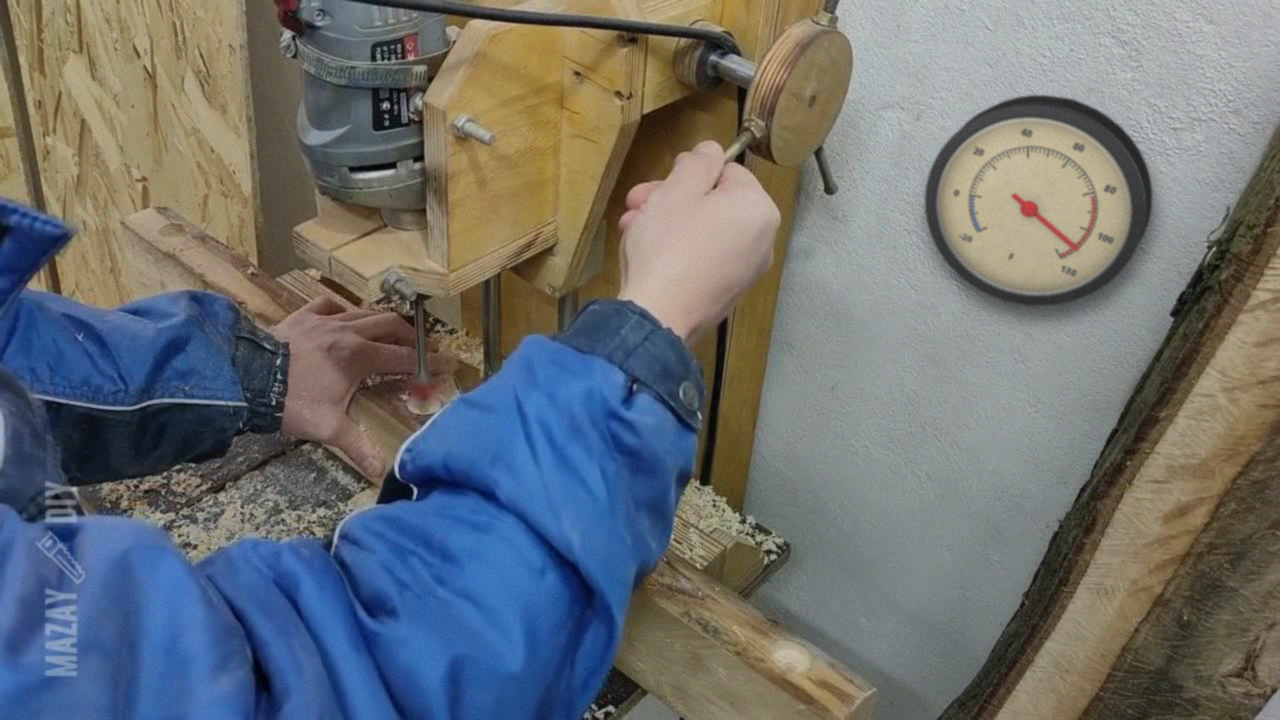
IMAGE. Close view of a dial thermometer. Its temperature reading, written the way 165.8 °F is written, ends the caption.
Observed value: 110 °F
